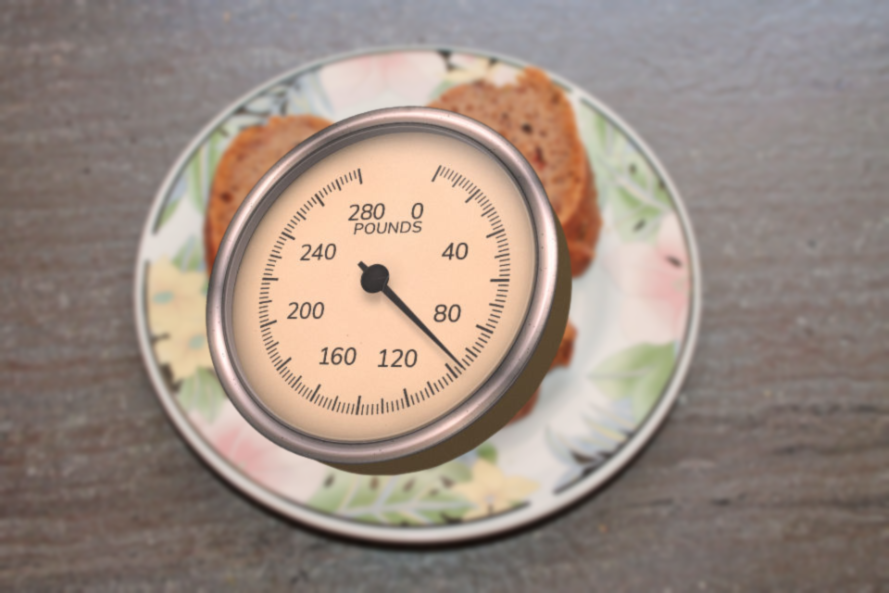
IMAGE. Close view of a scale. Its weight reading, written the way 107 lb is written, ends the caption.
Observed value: 96 lb
